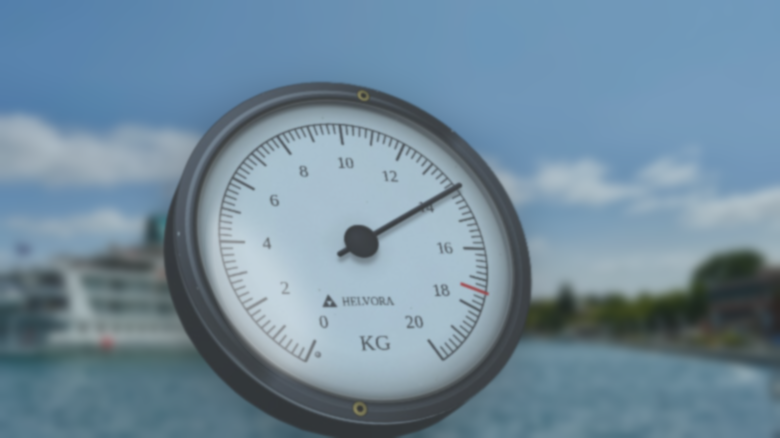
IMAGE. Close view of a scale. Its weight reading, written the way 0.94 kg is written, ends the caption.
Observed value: 14 kg
